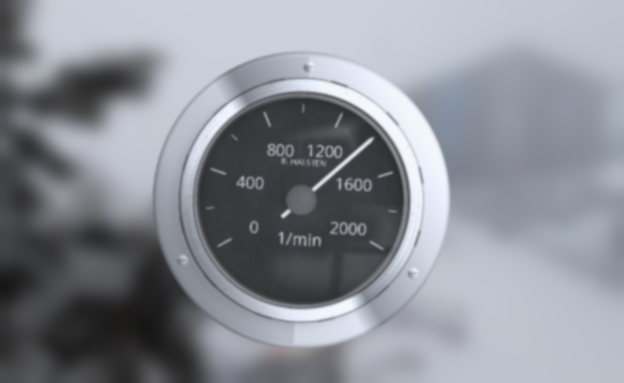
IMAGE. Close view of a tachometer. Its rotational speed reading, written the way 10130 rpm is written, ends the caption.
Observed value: 1400 rpm
